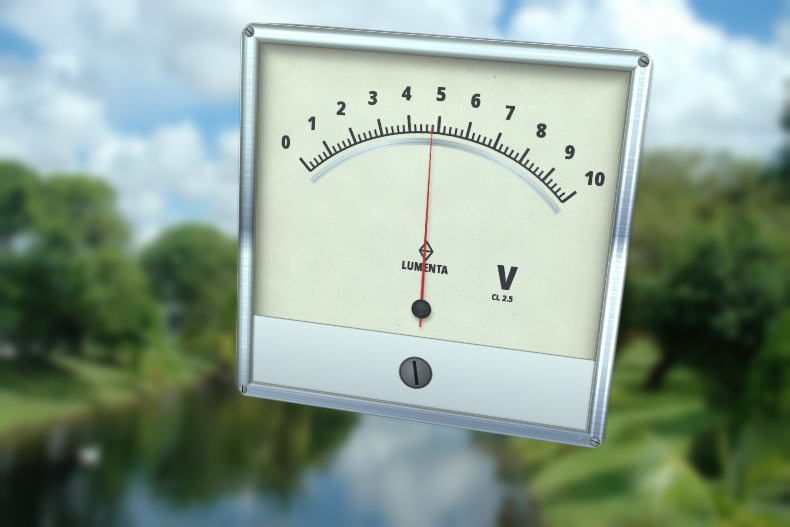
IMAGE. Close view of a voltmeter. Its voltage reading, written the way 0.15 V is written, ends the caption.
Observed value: 4.8 V
